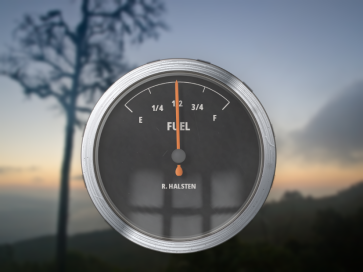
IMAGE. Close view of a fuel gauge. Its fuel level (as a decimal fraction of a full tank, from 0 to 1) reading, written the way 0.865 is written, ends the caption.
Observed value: 0.5
